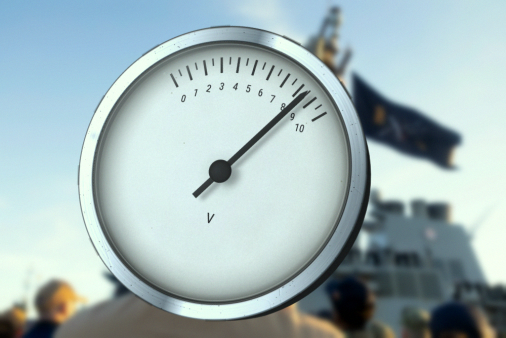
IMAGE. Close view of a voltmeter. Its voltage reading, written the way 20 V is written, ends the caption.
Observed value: 8.5 V
